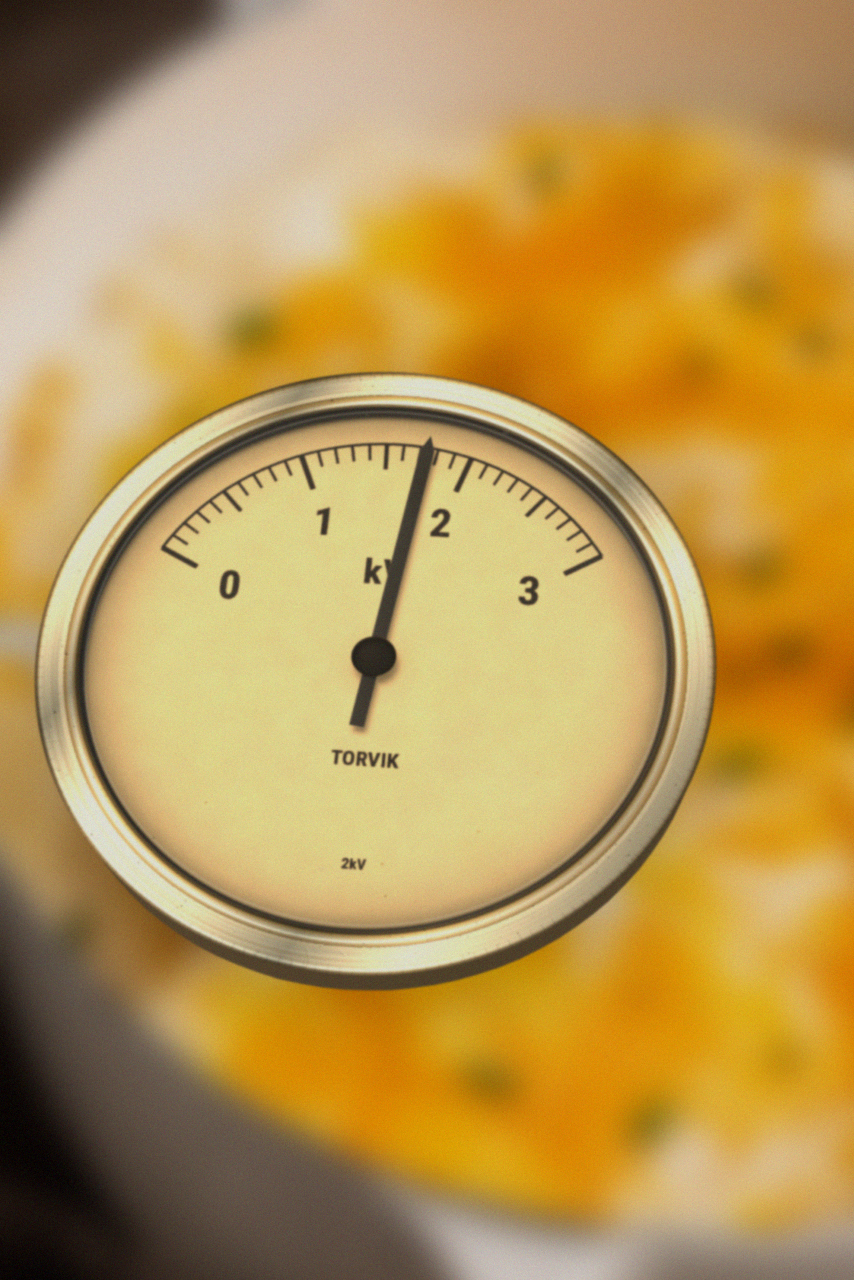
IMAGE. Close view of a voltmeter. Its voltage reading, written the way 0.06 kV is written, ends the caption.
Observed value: 1.75 kV
